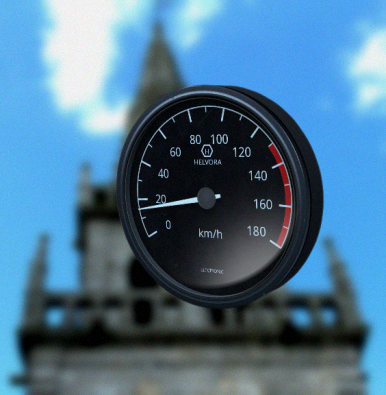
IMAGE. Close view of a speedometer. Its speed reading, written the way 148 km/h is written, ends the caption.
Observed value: 15 km/h
